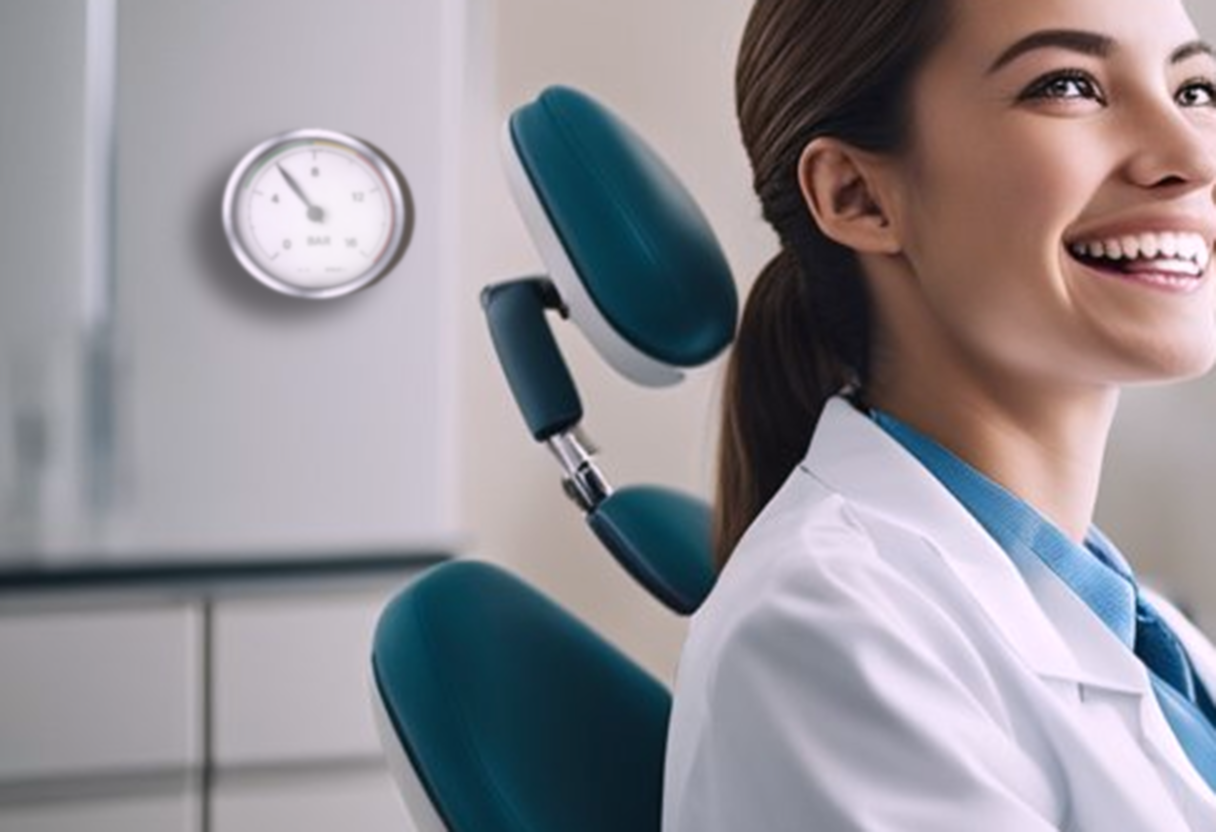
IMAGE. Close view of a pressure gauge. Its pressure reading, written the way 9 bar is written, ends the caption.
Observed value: 6 bar
